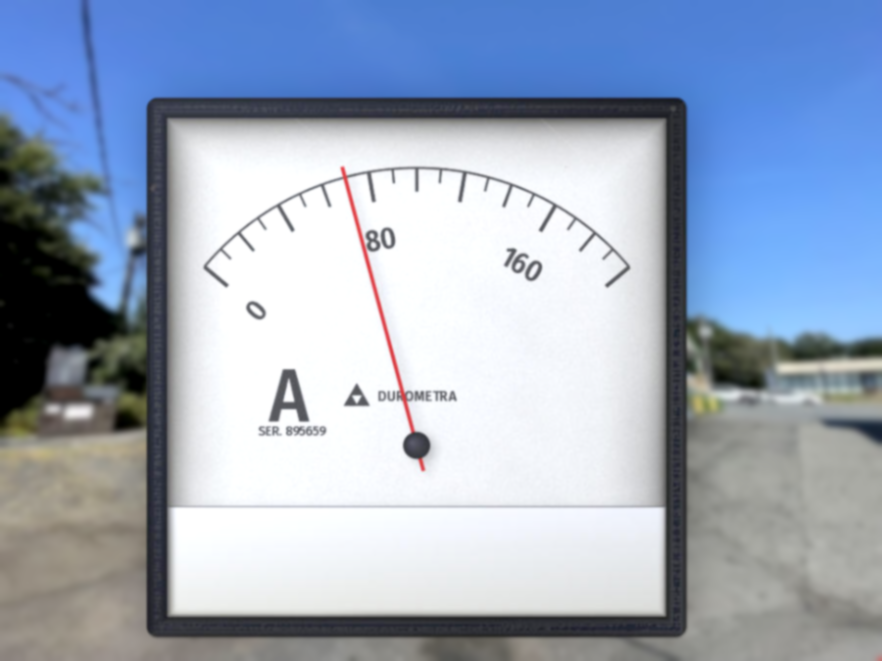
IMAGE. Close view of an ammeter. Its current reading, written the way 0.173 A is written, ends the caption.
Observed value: 70 A
